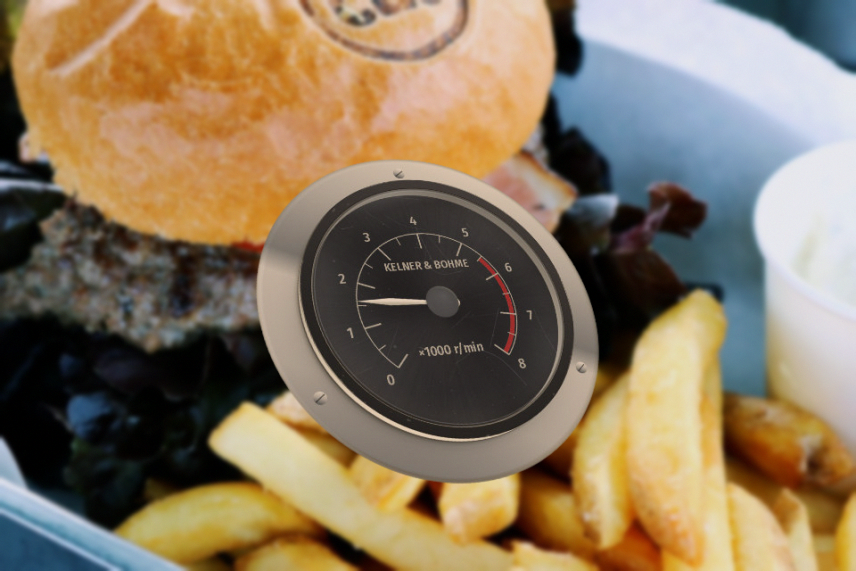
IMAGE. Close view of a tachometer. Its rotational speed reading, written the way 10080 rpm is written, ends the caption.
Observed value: 1500 rpm
